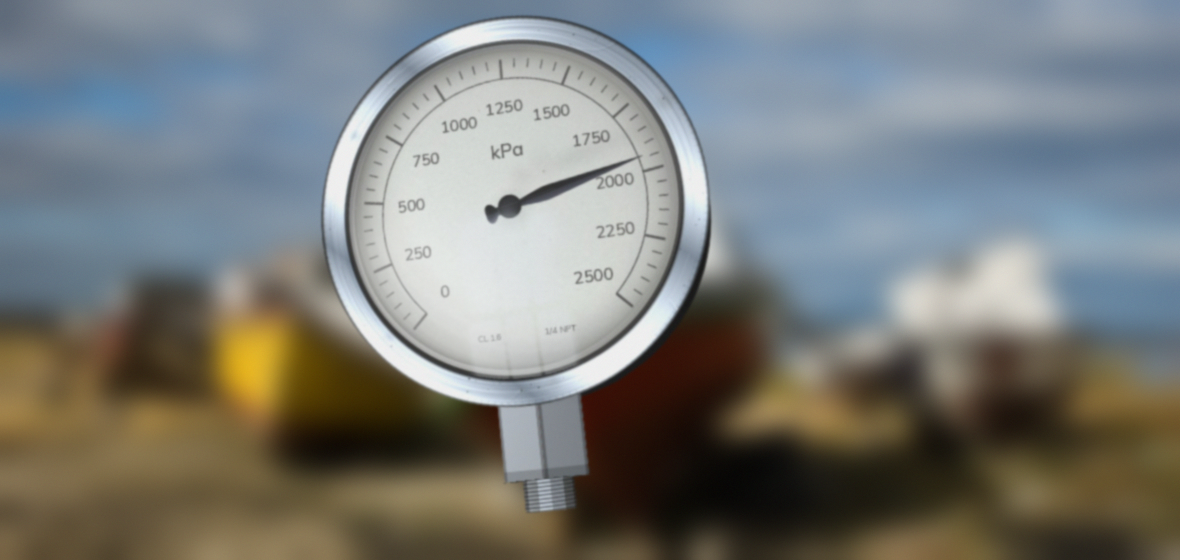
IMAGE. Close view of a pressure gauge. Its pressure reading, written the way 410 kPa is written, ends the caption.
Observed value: 1950 kPa
